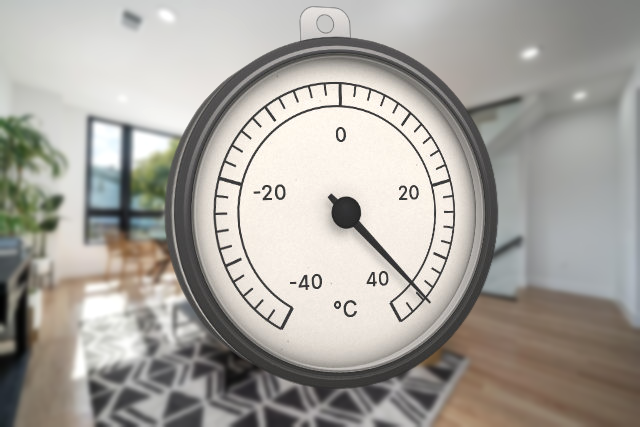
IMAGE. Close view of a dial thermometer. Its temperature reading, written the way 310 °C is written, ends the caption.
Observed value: 36 °C
